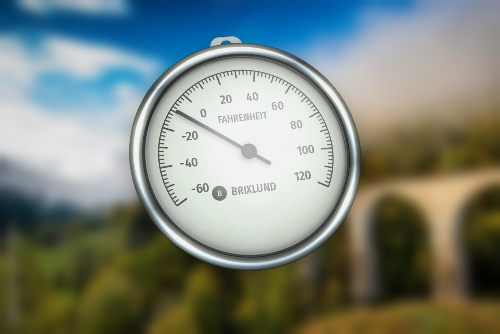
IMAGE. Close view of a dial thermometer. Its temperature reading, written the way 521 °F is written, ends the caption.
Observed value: -10 °F
